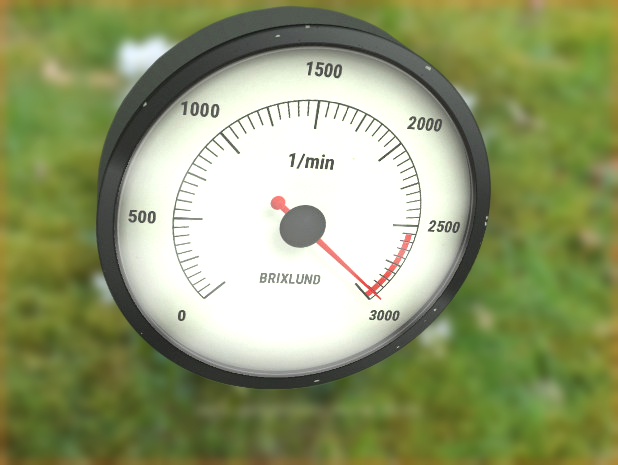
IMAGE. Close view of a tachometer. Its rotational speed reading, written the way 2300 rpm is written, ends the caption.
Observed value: 2950 rpm
